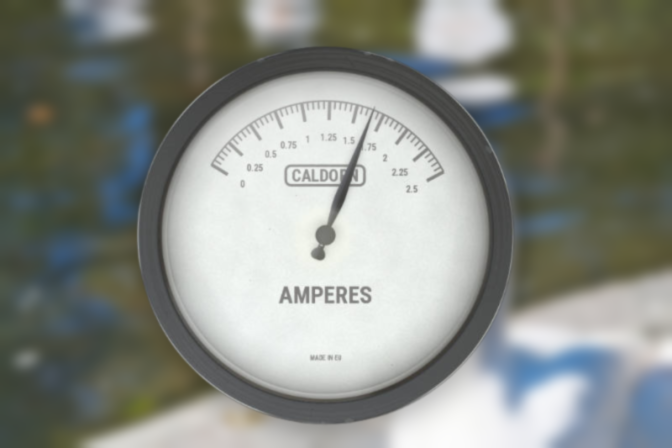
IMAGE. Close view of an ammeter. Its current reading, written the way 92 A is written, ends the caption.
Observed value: 1.65 A
